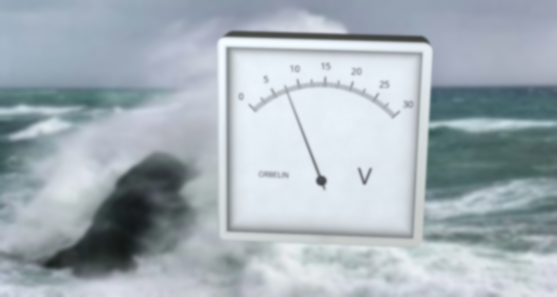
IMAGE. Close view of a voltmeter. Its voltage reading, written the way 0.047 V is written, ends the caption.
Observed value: 7.5 V
